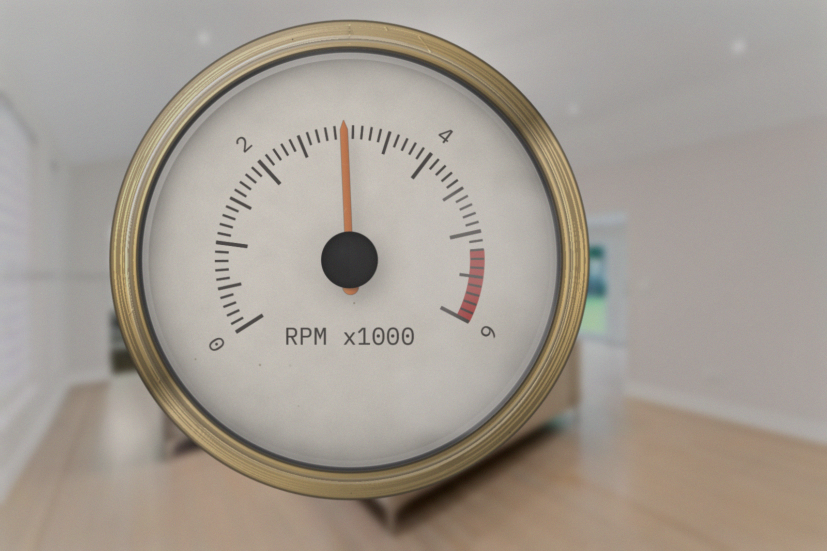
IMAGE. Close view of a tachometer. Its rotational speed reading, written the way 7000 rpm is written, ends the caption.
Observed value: 3000 rpm
